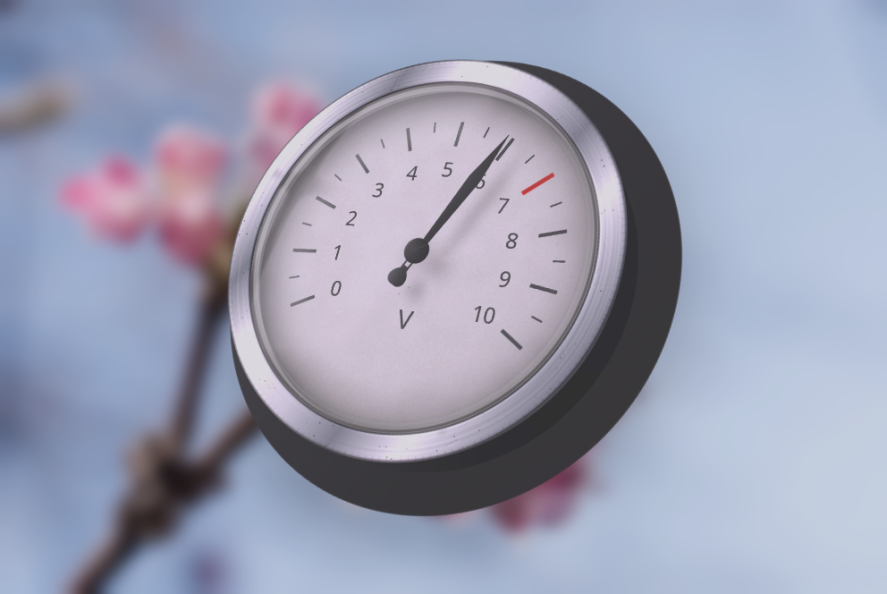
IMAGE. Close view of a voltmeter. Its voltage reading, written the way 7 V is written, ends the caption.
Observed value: 6 V
